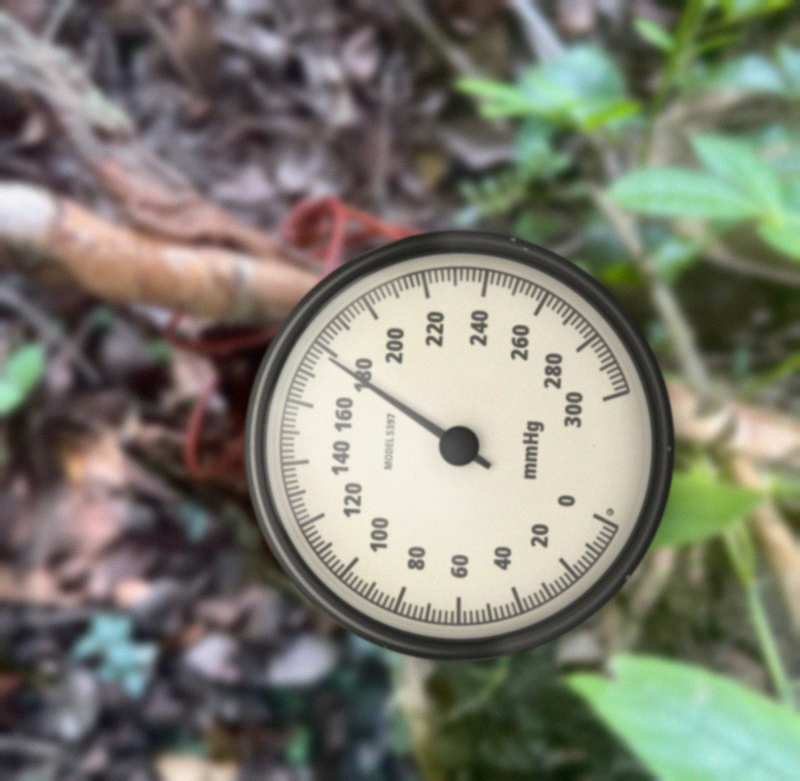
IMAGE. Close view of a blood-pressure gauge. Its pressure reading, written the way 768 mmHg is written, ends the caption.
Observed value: 178 mmHg
